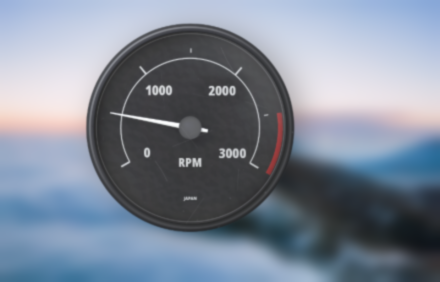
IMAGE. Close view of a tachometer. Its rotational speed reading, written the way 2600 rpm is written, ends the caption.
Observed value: 500 rpm
